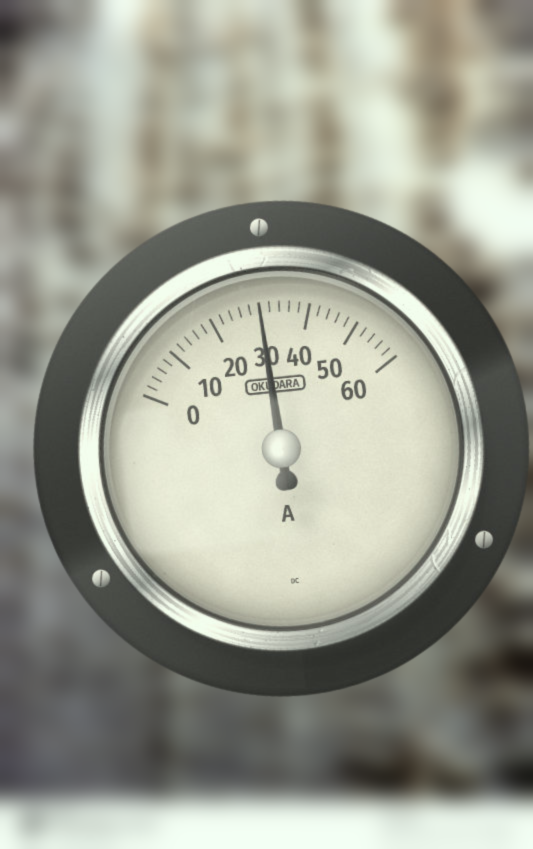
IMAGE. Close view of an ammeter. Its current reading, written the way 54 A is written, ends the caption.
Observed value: 30 A
